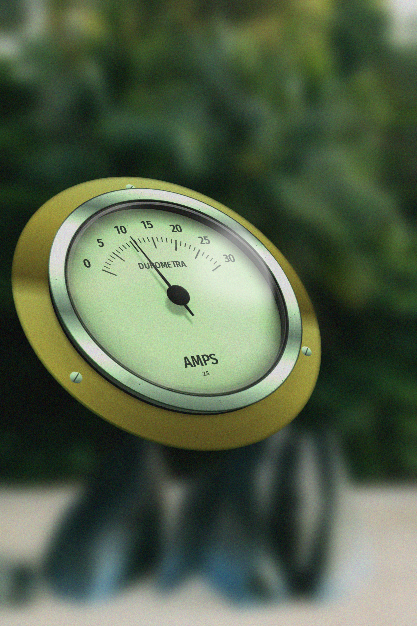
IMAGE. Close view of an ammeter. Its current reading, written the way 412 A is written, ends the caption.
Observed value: 10 A
